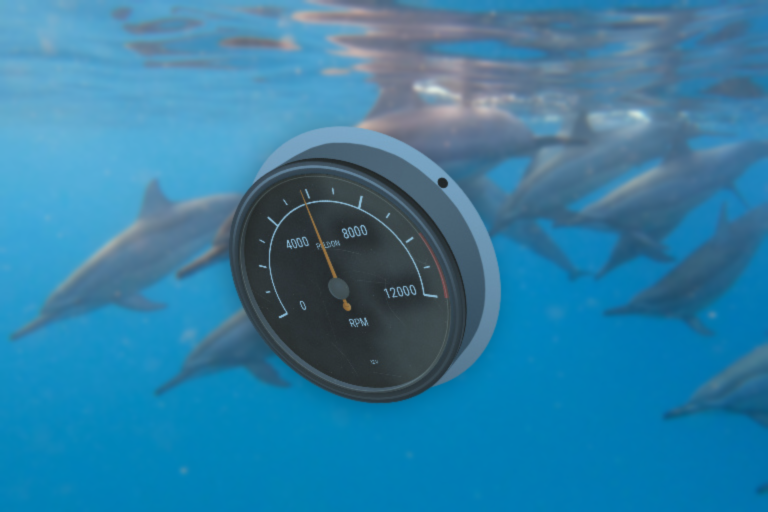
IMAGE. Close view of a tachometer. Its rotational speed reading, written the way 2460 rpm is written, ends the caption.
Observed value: 6000 rpm
